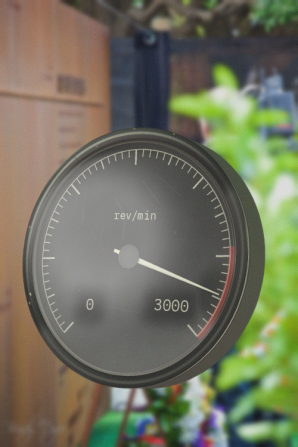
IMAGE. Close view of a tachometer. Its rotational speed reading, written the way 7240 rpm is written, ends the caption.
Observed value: 2725 rpm
